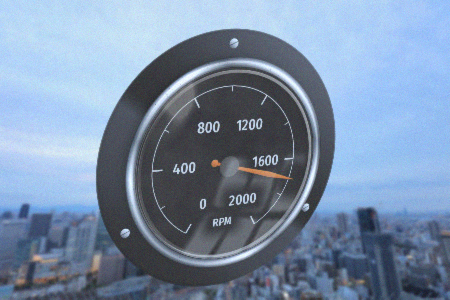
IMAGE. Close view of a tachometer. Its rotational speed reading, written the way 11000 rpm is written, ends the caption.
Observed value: 1700 rpm
